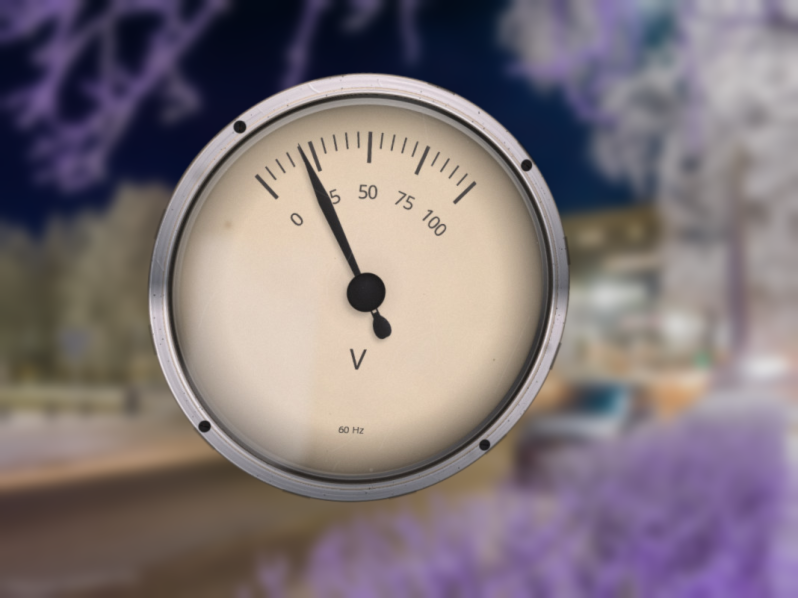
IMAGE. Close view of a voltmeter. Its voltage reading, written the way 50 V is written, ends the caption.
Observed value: 20 V
